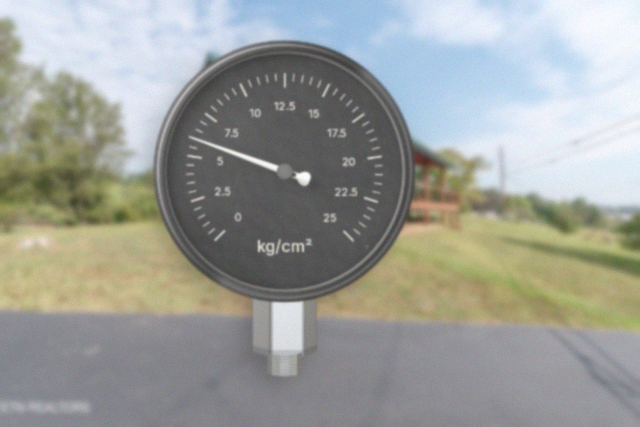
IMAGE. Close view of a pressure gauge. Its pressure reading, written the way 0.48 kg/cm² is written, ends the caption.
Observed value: 6 kg/cm²
